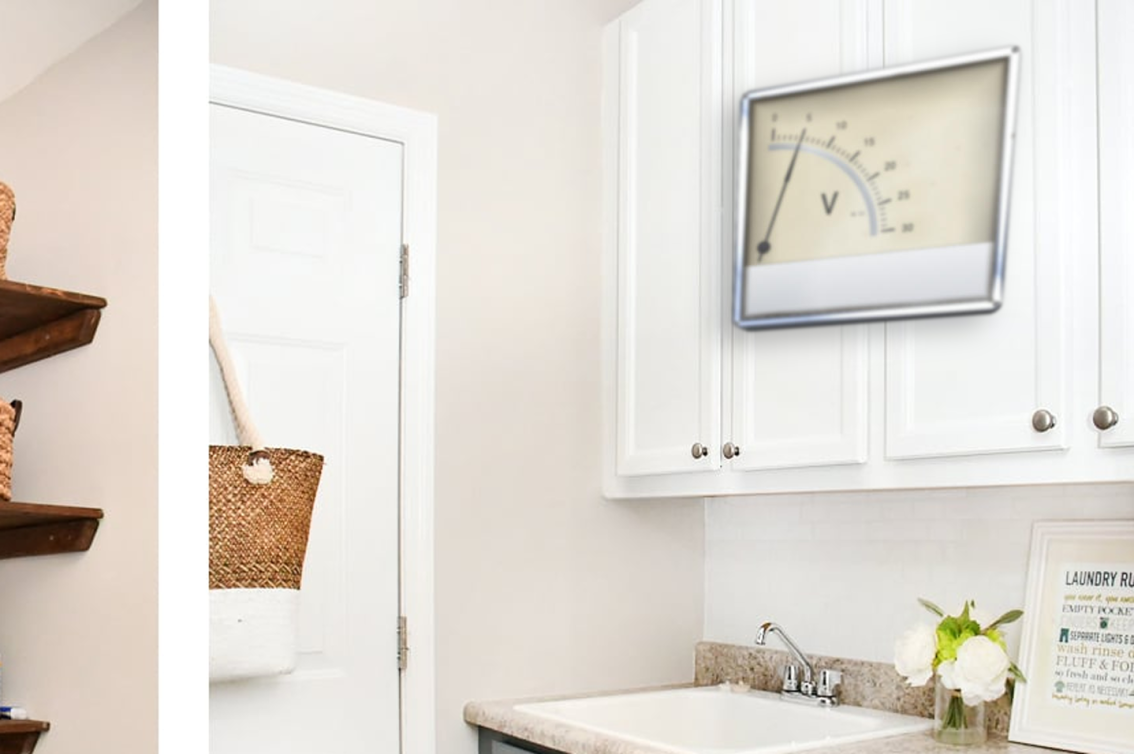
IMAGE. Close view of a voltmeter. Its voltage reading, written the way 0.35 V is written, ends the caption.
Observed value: 5 V
